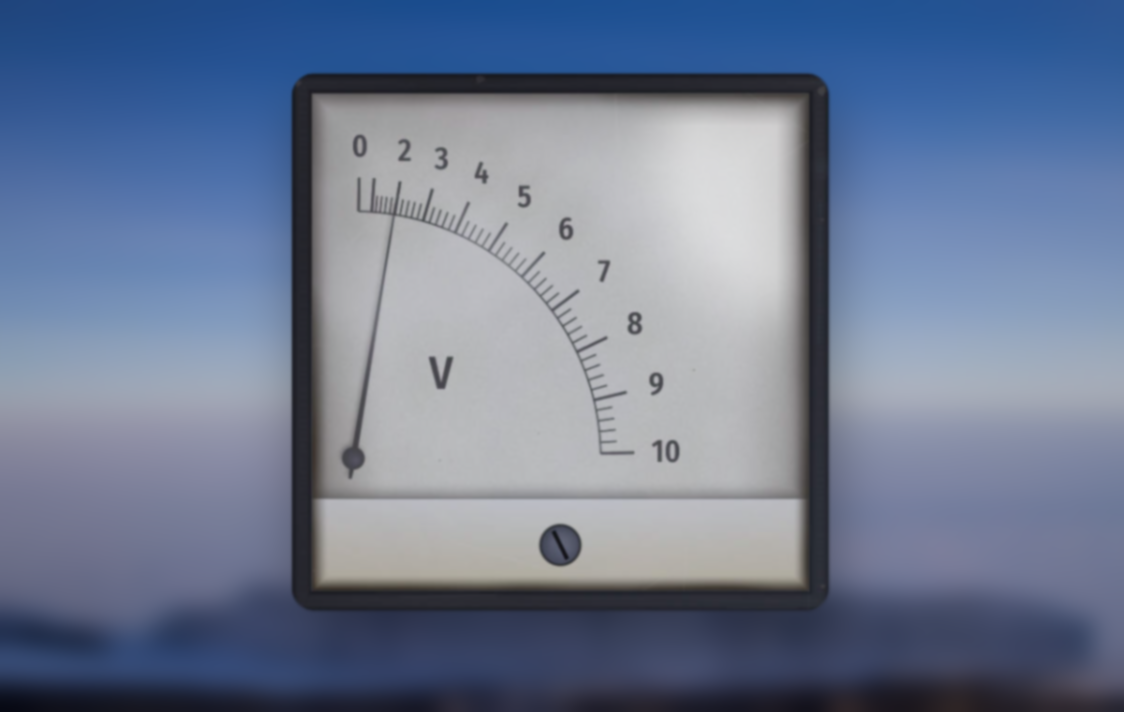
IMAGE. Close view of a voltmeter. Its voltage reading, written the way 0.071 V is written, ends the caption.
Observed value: 2 V
